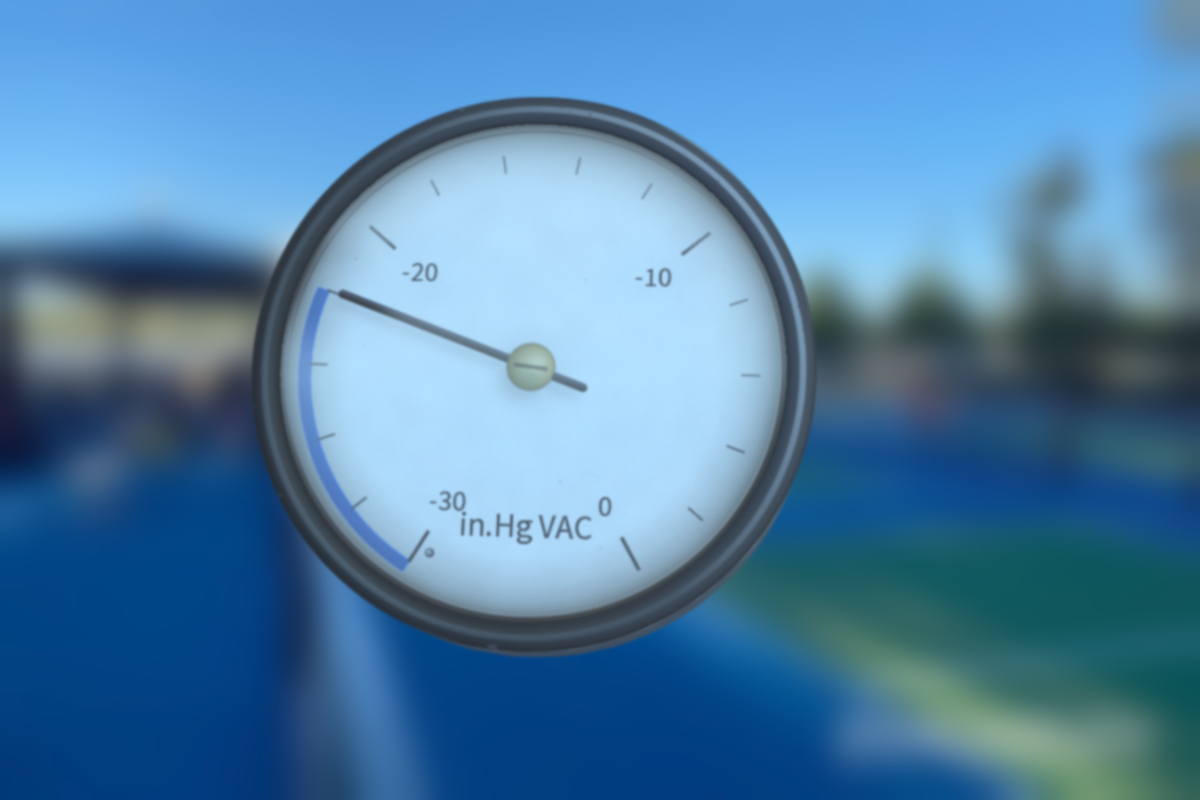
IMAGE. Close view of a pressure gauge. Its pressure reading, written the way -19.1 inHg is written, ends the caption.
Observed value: -22 inHg
